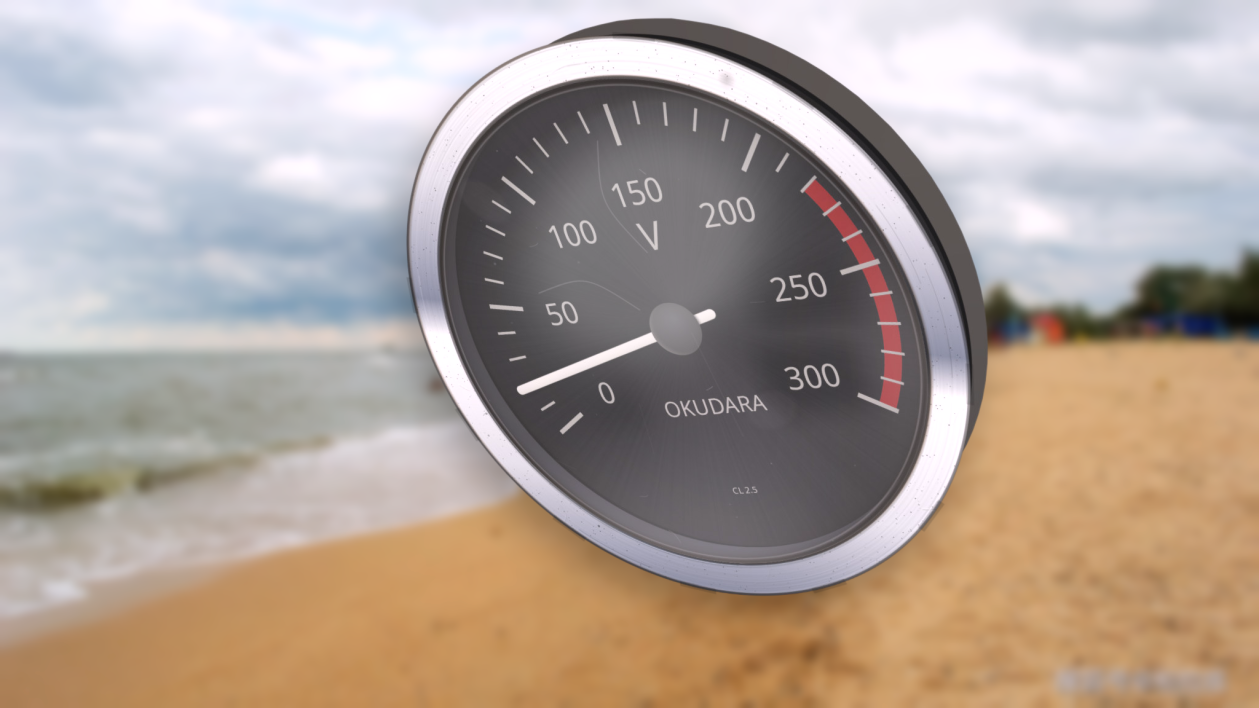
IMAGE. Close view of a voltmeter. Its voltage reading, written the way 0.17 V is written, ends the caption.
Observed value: 20 V
